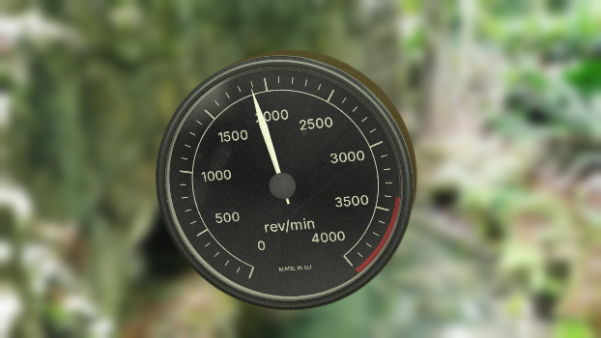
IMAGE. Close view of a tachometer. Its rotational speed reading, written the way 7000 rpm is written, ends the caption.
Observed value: 1900 rpm
